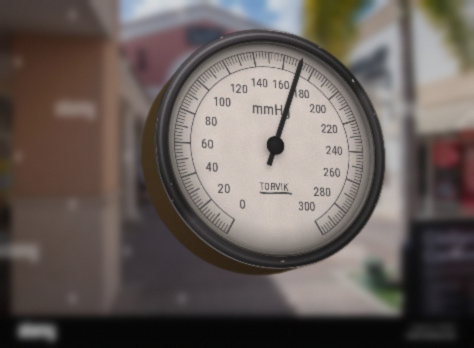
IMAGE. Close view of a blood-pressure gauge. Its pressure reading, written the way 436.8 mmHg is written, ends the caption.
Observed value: 170 mmHg
